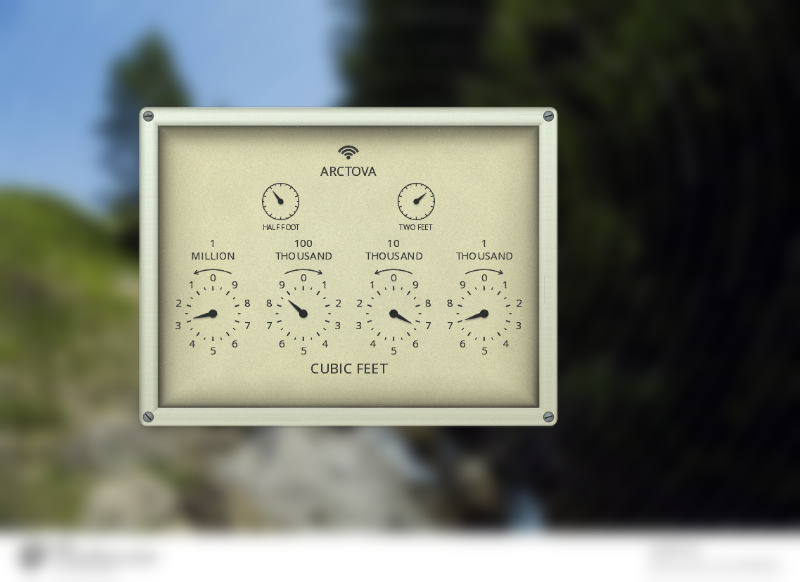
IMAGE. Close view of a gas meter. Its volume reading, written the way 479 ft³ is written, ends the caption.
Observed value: 286700 ft³
